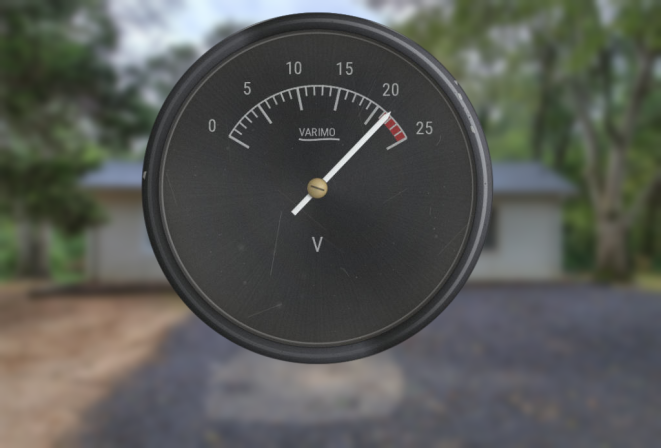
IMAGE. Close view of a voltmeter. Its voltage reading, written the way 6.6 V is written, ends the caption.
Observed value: 21.5 V
